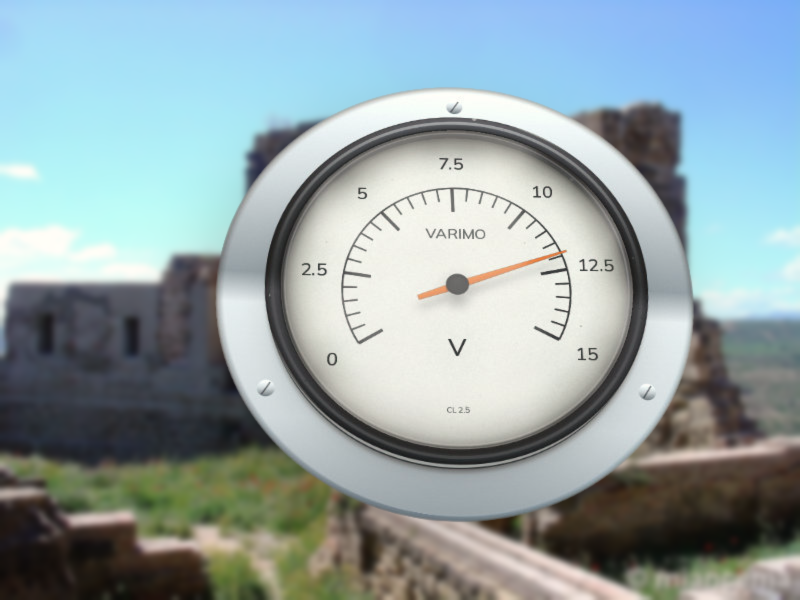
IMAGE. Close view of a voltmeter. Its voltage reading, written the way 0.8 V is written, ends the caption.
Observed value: 12 V
